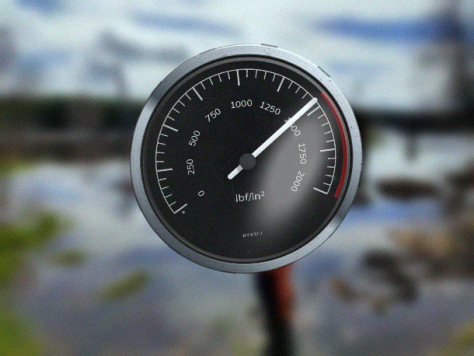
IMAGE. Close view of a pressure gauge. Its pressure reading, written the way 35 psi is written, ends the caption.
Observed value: 1450 psi
